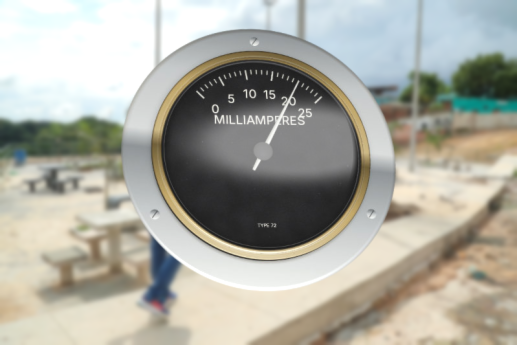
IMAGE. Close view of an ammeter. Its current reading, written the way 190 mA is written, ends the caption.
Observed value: 20 mA
